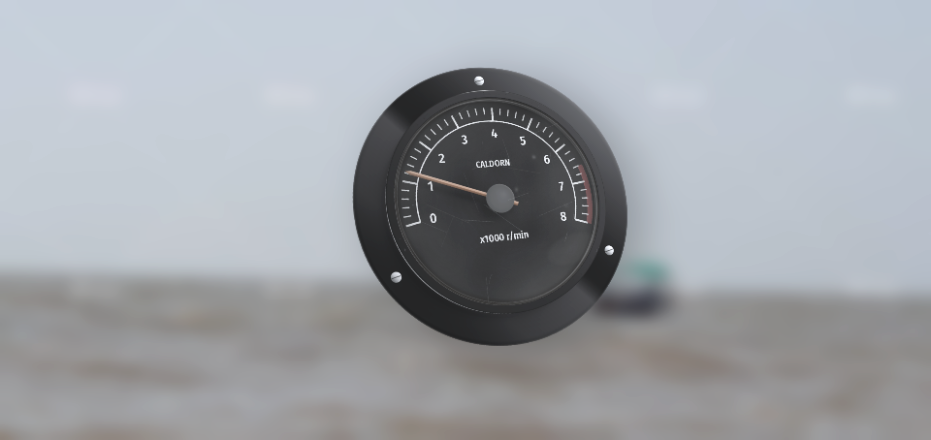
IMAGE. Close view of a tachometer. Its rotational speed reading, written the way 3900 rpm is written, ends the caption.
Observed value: 1200 rpm
